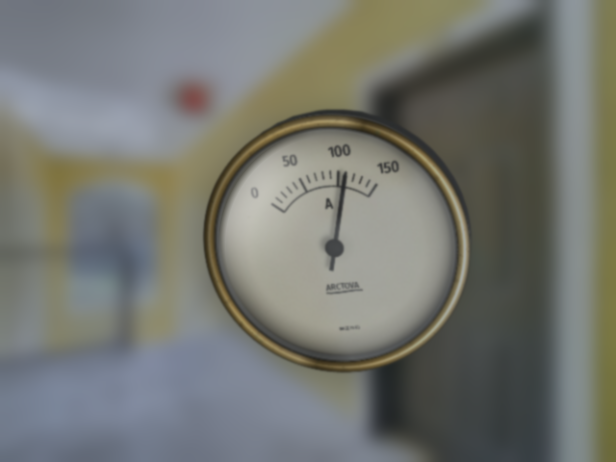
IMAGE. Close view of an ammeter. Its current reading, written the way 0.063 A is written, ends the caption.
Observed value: 110 A
